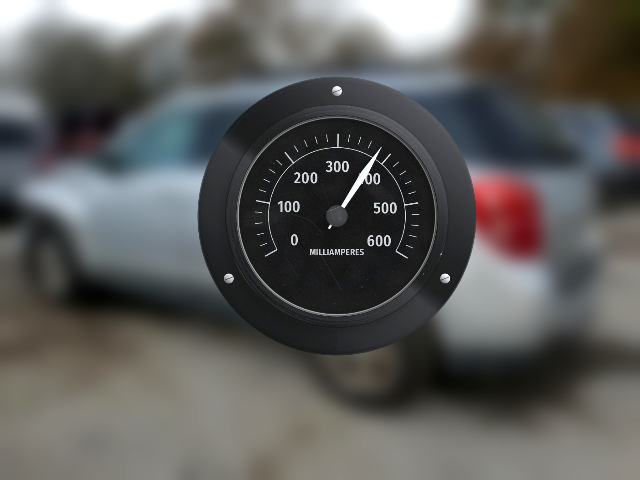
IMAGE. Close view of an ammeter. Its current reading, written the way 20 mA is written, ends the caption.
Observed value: 380 mA
